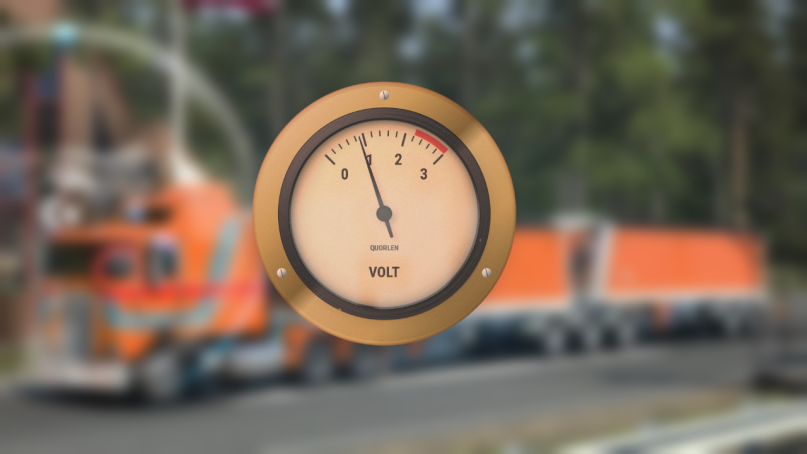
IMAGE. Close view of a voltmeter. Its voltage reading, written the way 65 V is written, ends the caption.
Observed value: 0.9 V
